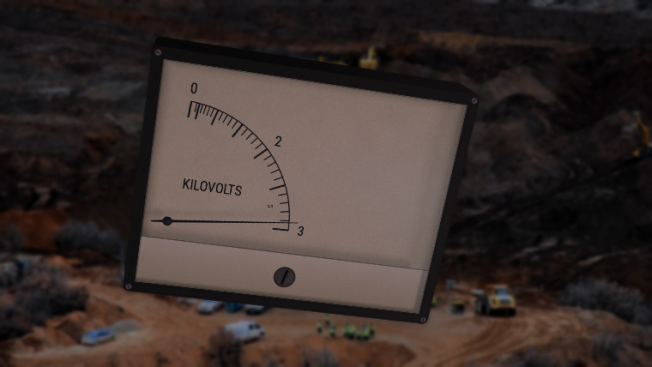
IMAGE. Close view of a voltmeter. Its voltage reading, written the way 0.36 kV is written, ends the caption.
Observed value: 2.9 kV
